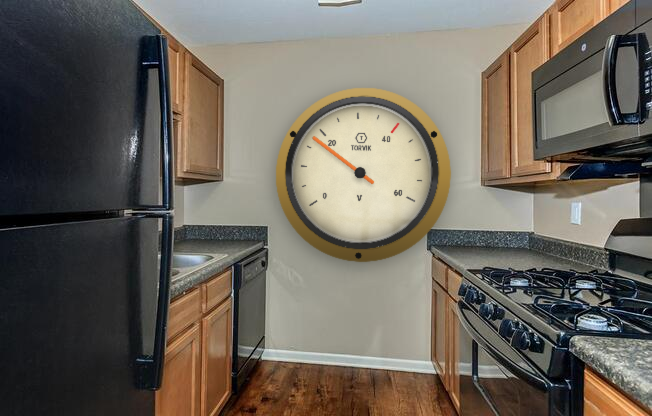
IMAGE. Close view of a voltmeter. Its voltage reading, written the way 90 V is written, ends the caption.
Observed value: 17.5 V
